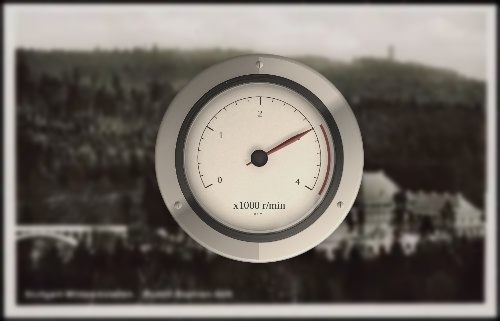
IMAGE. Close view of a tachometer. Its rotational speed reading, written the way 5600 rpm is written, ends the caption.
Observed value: 3000 rpm
